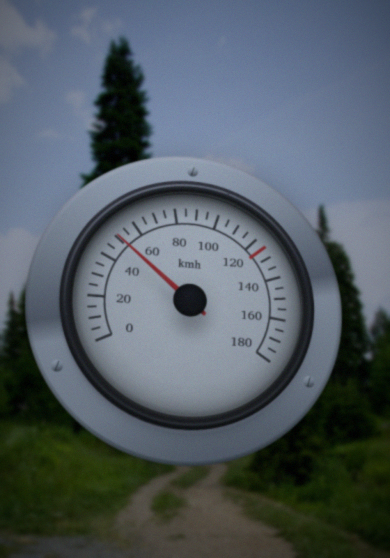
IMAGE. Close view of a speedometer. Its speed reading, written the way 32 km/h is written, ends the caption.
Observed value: 50 km/h
